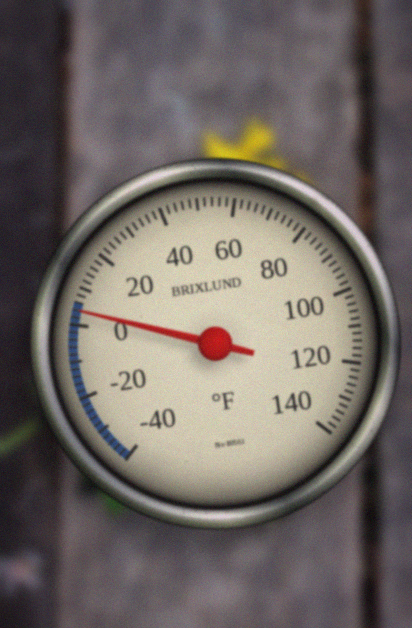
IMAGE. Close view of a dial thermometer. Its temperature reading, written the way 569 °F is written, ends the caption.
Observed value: 4 °F
